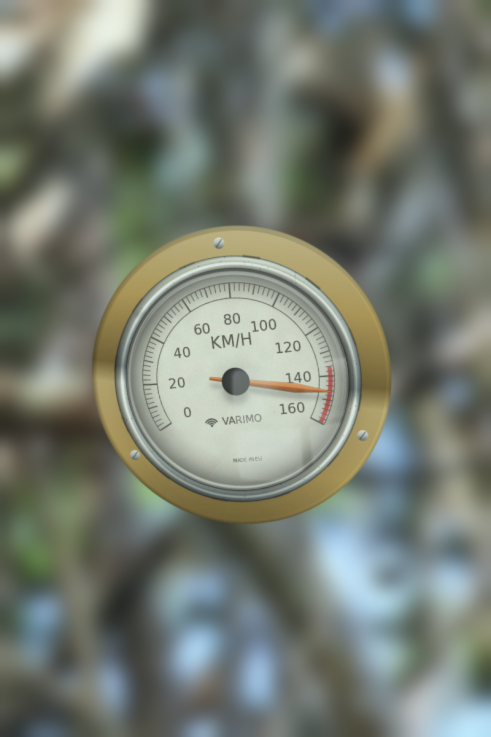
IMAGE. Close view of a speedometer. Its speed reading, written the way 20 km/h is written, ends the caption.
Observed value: 146 km/h
